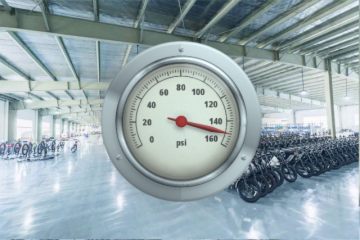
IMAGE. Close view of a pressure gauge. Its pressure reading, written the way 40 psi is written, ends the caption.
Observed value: 150 psi
